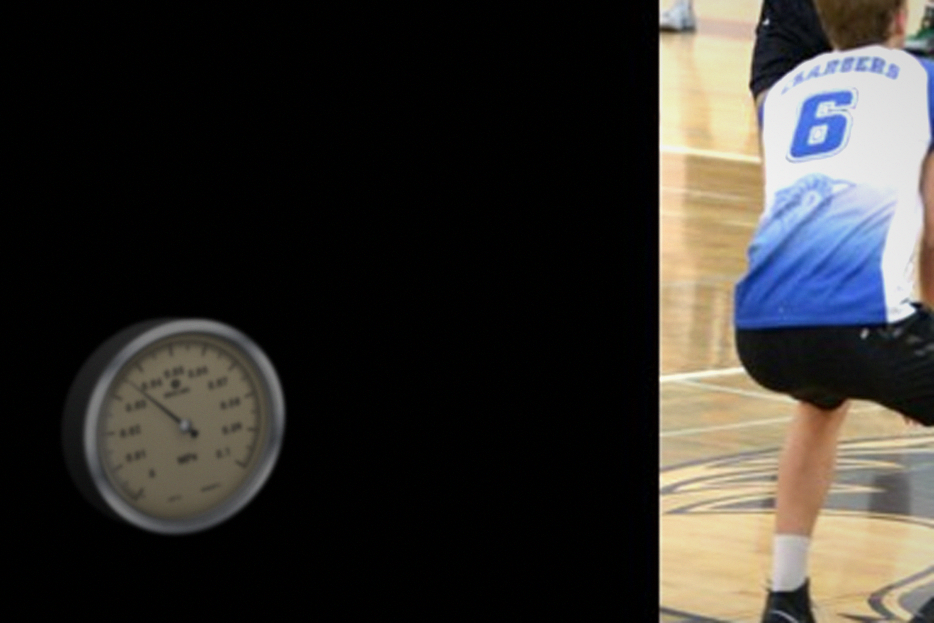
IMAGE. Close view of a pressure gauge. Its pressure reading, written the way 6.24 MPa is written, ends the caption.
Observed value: 0.035 MPa
